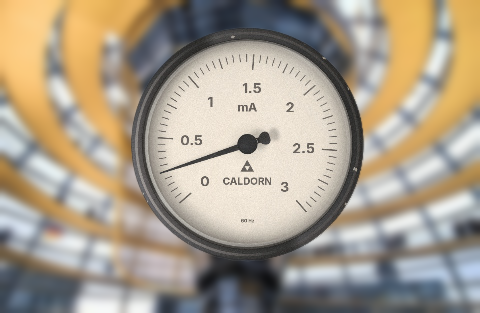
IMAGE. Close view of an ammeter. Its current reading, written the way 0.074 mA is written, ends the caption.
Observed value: 0.25 mA
